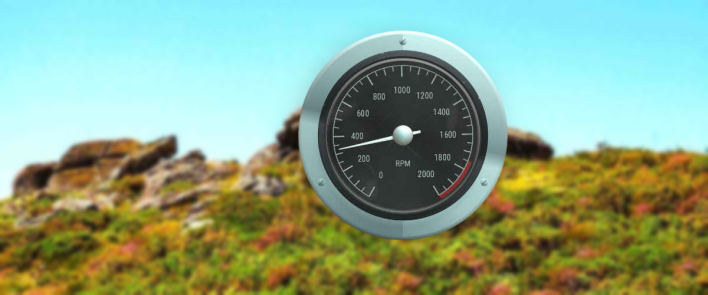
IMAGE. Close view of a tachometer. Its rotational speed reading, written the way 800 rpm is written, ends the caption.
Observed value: 325 rpm
